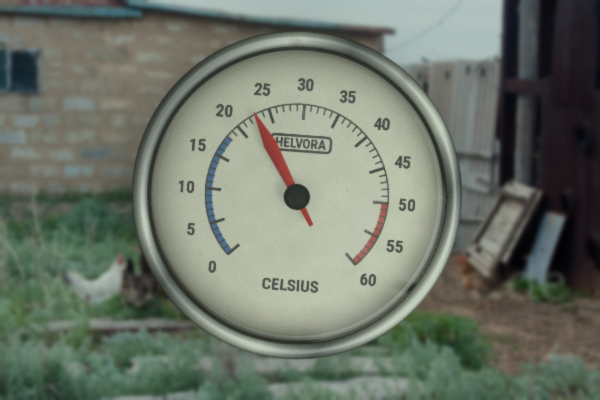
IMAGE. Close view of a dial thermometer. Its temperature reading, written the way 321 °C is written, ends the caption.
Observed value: 23 °C
